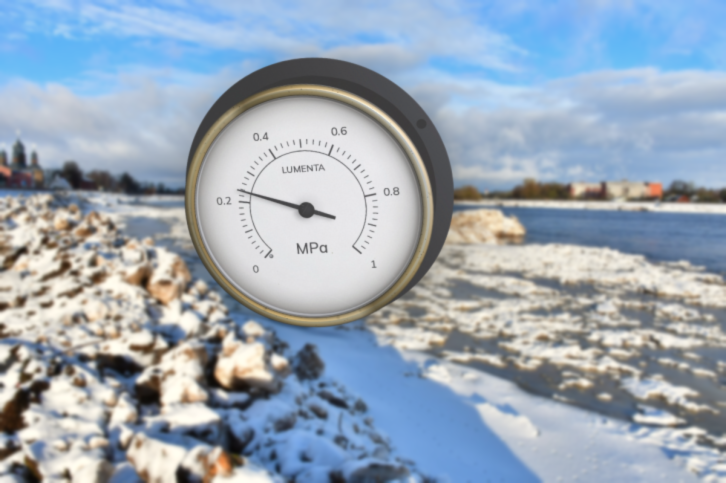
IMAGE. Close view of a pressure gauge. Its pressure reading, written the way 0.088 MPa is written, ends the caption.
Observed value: 0.24 MPa
